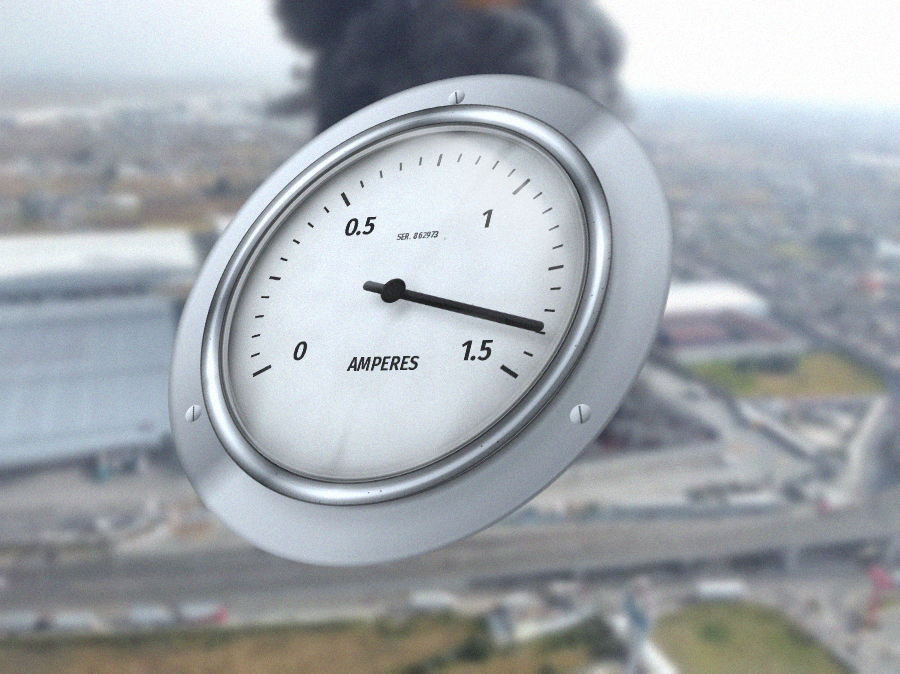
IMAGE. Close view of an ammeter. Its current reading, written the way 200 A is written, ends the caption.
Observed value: 1.4 A
